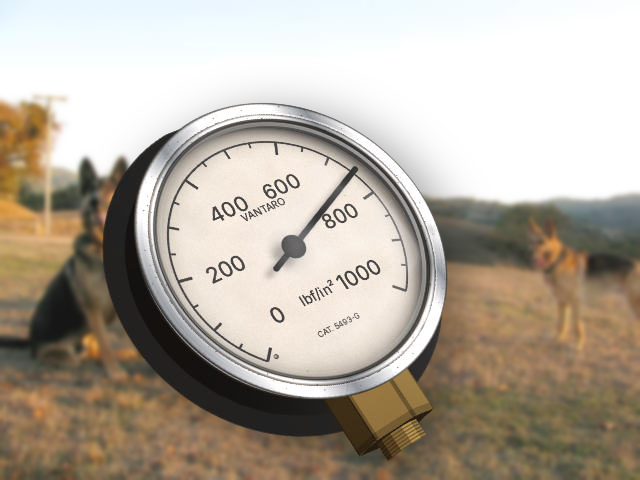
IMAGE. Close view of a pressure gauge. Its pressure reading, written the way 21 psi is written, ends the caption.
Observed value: 750 psi
